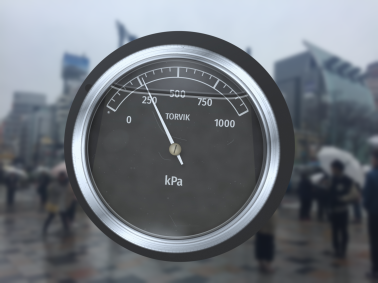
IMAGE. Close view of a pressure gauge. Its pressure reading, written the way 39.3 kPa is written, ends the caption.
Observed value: 275 kPa
